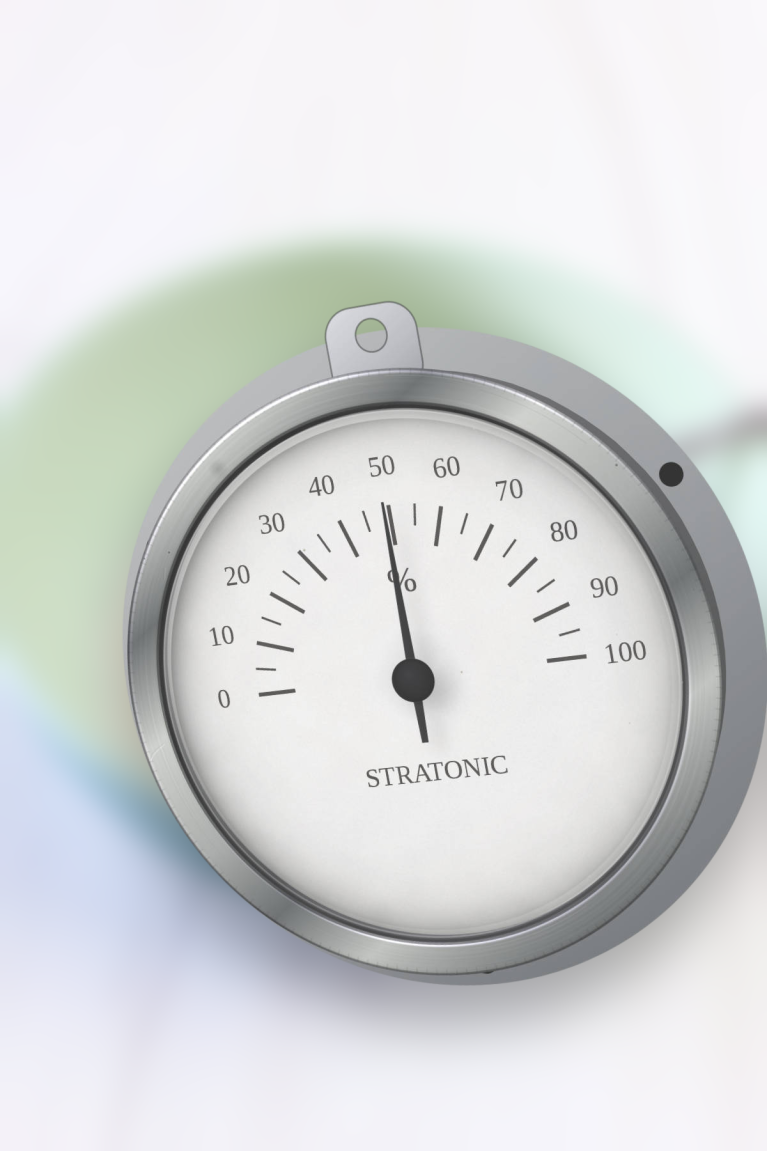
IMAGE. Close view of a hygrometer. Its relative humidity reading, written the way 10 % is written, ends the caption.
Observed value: 50 %
